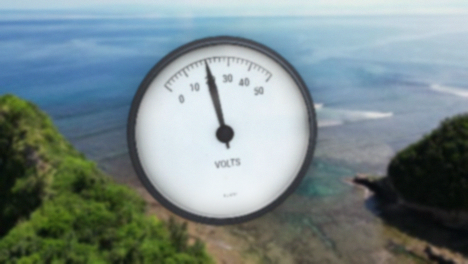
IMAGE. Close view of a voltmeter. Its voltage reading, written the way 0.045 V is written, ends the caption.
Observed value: 20 V
